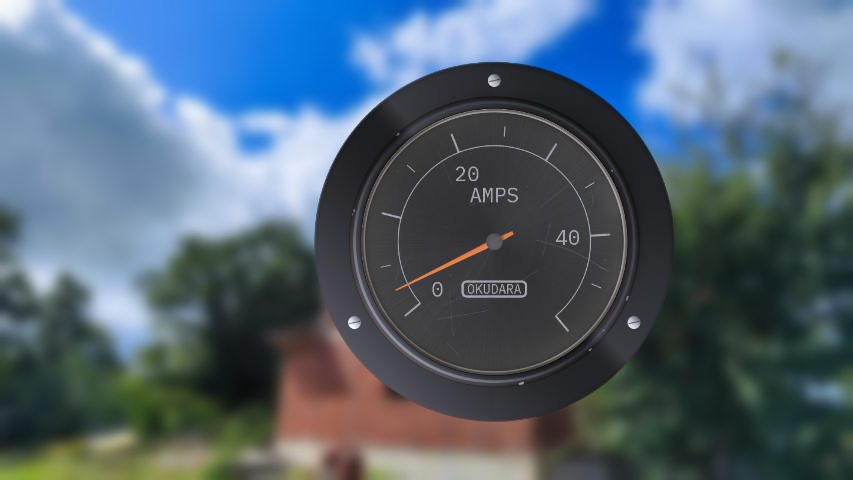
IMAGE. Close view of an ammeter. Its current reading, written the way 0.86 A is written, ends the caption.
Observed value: 2.5 A
